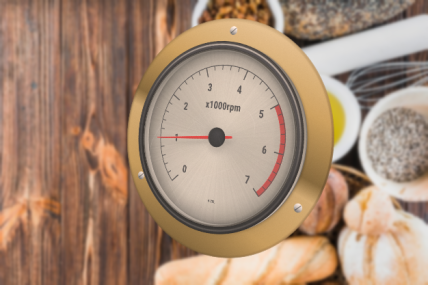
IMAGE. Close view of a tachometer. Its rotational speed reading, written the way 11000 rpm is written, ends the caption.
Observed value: 1000 rpm
